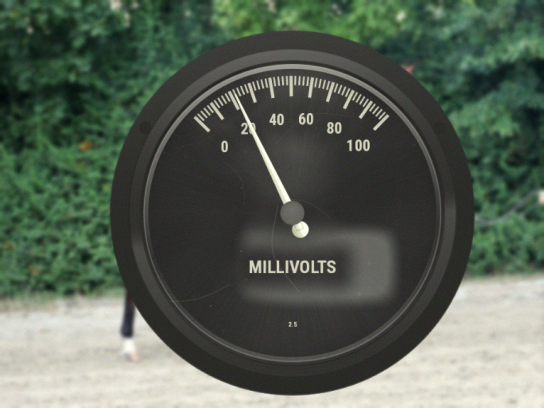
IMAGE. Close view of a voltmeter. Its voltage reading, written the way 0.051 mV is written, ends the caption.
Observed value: 22 mV
